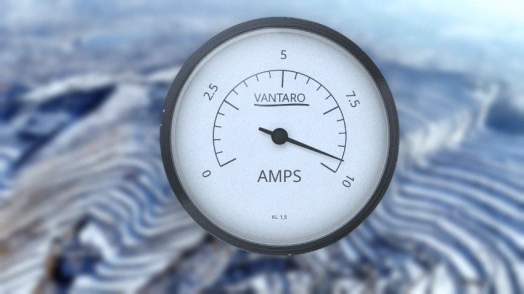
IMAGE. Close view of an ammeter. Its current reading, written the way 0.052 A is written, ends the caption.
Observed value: 9.5 A
